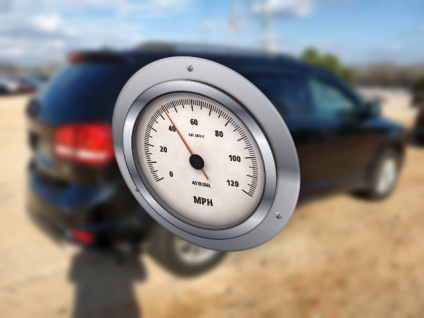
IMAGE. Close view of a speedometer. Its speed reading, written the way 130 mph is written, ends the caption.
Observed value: 45 mph
